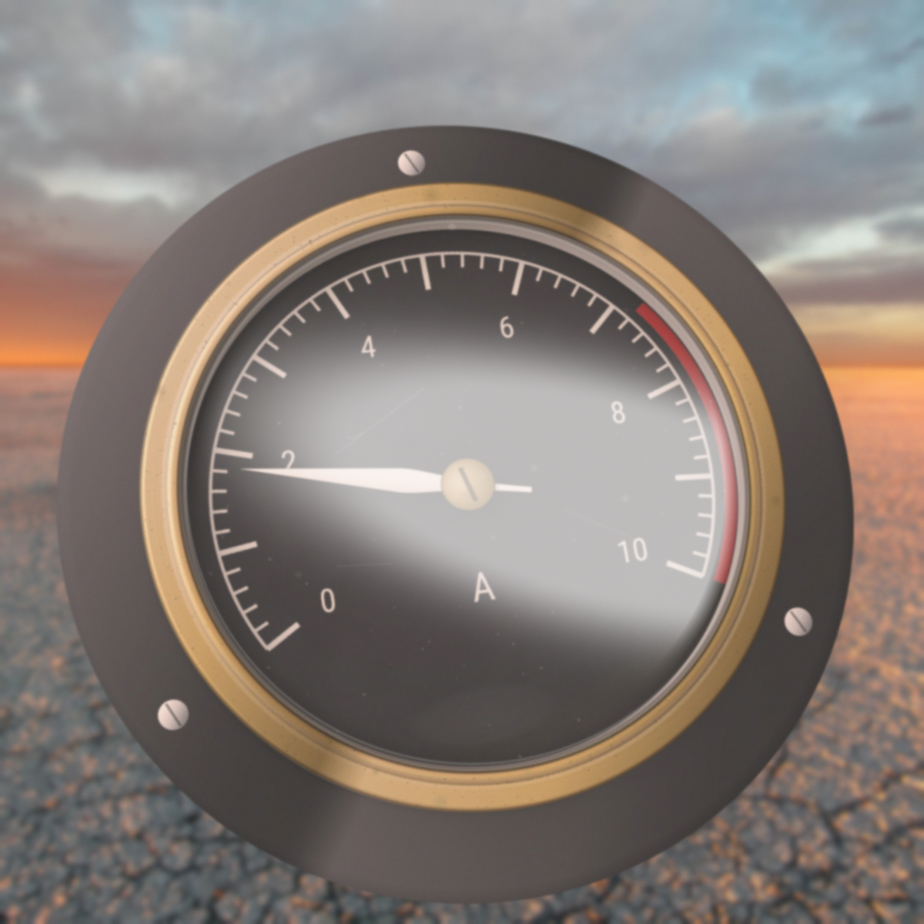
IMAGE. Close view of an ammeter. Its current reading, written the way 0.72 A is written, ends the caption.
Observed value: 1.8 A
